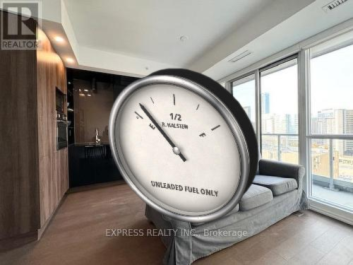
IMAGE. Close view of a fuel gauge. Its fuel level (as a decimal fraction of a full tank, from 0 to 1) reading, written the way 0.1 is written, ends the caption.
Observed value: 0.125
